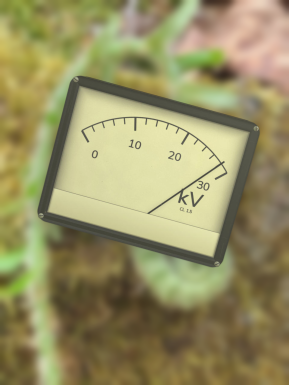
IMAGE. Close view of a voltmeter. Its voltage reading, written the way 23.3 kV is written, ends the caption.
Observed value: 28 kV
